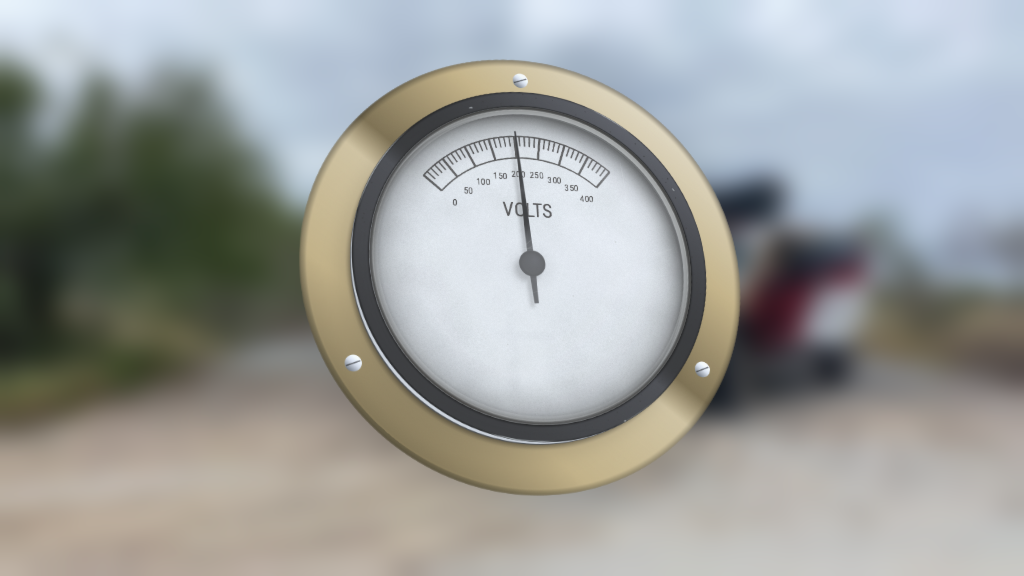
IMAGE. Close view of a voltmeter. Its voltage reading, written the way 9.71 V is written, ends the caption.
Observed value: 200 V
